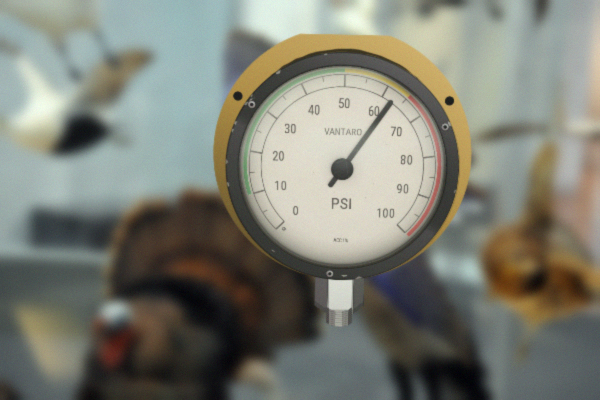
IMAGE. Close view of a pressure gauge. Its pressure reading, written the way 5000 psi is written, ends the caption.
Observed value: 62.5 psi
